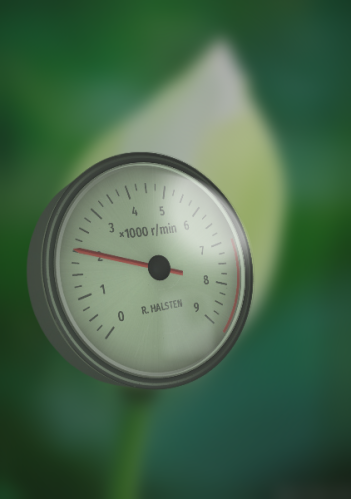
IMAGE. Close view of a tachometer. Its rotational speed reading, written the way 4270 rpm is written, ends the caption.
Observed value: 2000 rpm
